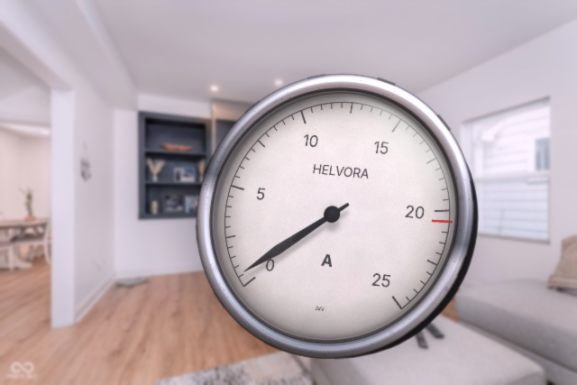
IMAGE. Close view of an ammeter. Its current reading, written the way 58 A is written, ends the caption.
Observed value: 0.5 A
